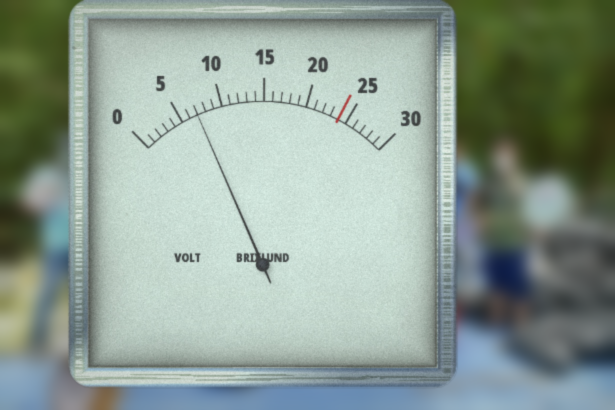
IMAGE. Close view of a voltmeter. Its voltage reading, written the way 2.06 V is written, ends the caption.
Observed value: 7 V
